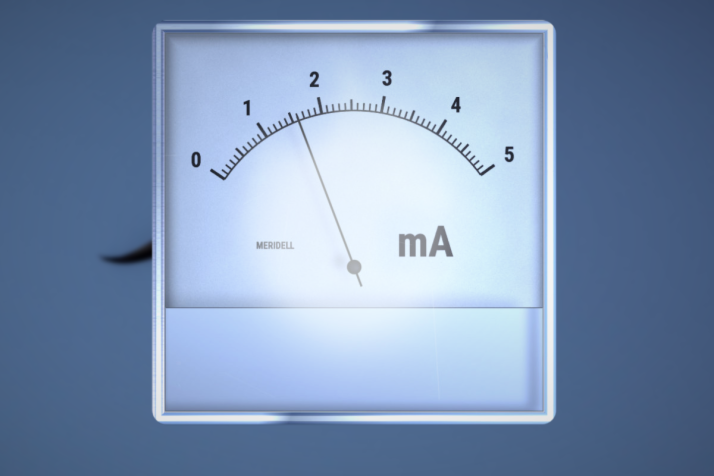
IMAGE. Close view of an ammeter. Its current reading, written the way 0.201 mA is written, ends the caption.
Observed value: 1.6 mA
